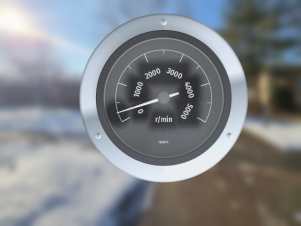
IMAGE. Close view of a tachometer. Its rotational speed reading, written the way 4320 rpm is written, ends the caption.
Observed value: 250 rpm
